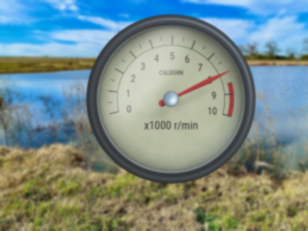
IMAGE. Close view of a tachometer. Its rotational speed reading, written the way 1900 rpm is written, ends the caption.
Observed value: 8000 rpm
